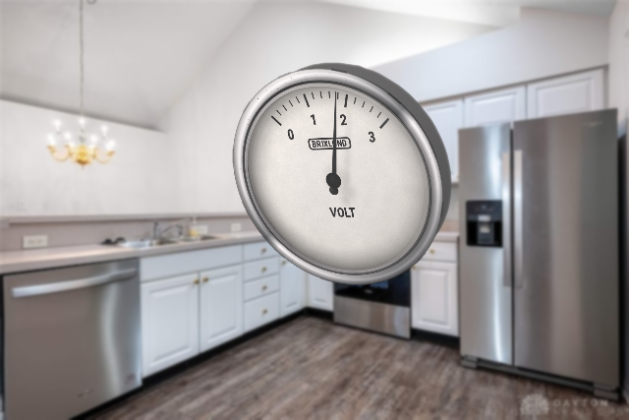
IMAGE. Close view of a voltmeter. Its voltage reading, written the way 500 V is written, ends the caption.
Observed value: 1.8 V
